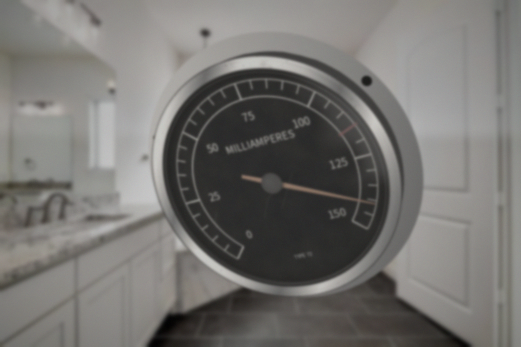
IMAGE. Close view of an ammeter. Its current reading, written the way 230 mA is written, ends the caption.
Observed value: 140 mA
